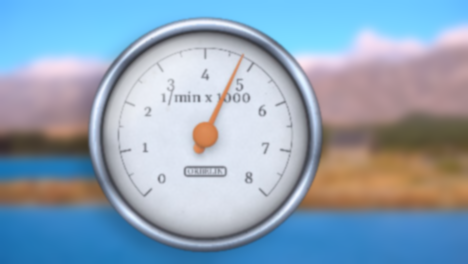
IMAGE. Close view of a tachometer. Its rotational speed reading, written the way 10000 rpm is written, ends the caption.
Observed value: 4750 rpm
